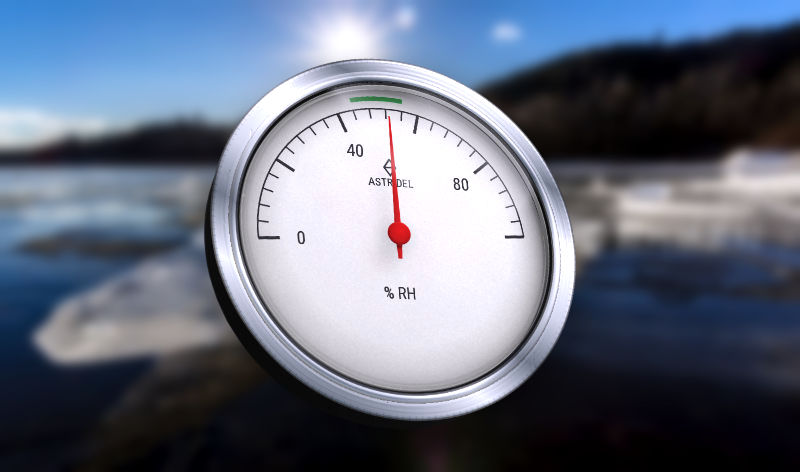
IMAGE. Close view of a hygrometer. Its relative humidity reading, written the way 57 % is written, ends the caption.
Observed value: 52 %
